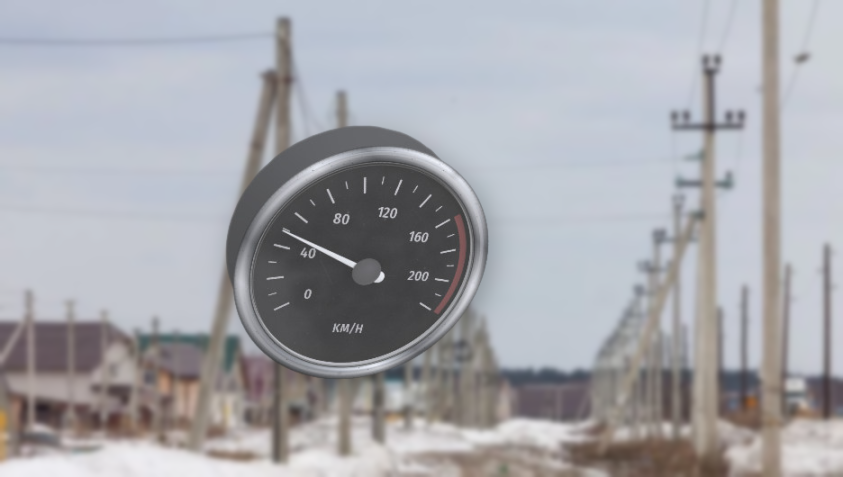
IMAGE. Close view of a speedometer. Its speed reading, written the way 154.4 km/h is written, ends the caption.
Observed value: 50 km/h
